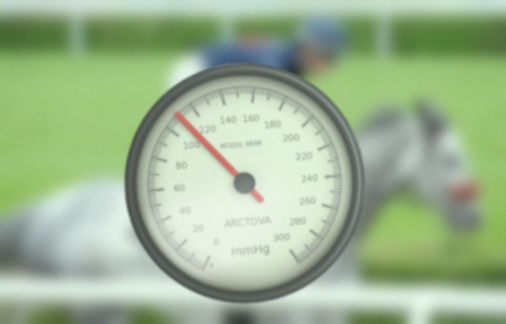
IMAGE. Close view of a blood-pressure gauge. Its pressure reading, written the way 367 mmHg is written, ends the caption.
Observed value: 110 mmHg
